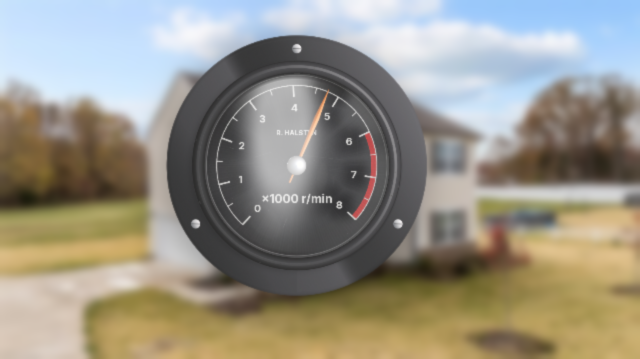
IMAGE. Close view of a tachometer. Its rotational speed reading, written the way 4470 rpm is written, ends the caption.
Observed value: 4750 rpm
